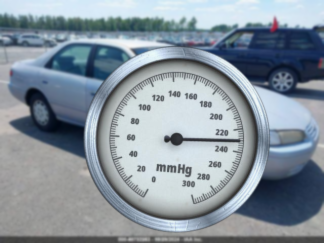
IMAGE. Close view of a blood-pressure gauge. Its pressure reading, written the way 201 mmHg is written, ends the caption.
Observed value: 230 mmHg
